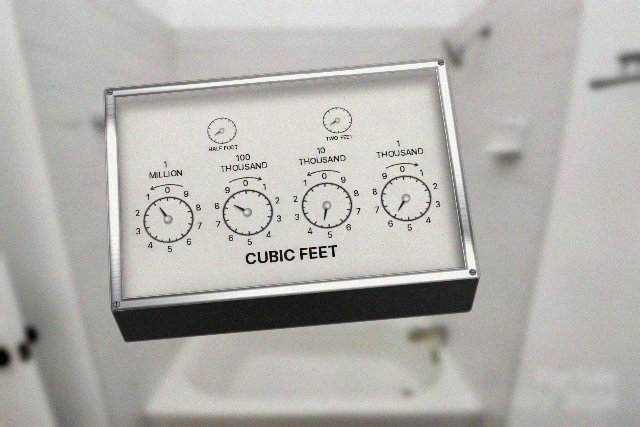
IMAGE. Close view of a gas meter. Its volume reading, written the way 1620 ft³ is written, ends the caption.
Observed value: 84600 ft³
